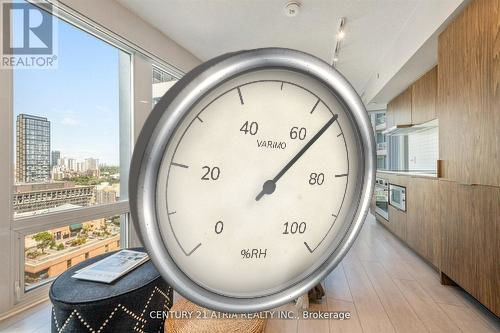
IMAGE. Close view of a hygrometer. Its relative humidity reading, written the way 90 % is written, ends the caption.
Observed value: 65 %
